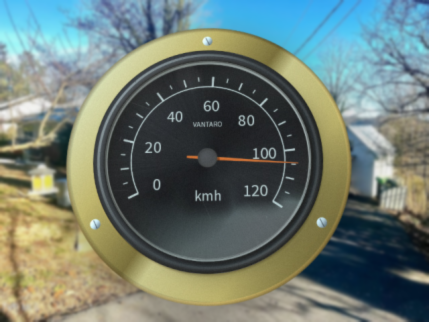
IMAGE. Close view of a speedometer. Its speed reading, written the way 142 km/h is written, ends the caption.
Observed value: 105 km/h
